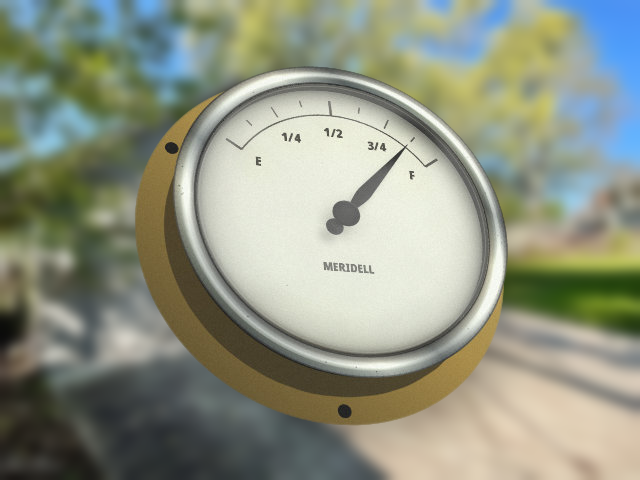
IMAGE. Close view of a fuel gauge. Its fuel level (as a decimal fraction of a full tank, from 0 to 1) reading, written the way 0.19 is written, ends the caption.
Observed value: 0.875
